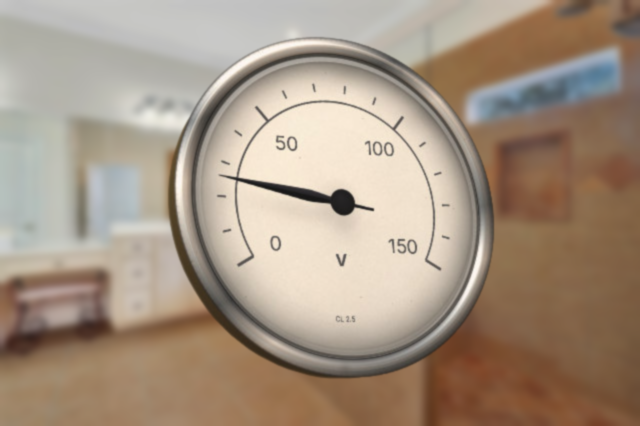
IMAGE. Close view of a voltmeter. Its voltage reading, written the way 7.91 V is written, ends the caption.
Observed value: 25 V
